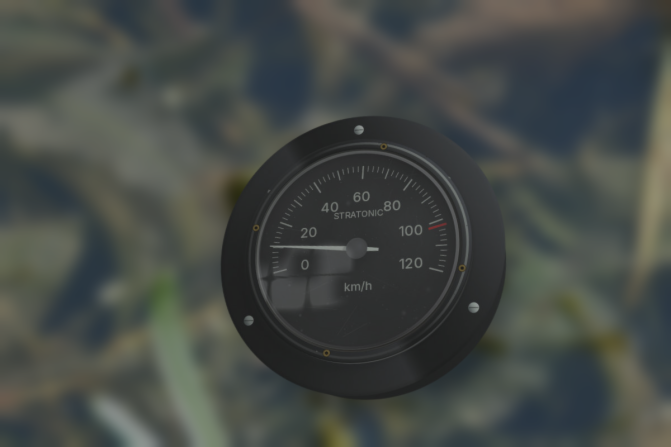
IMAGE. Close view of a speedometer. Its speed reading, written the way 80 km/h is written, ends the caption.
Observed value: 10 km/h
